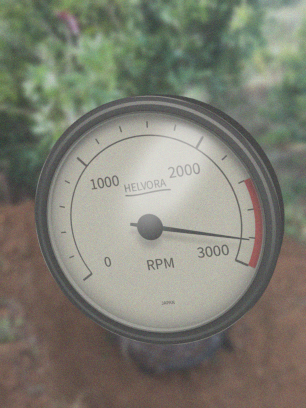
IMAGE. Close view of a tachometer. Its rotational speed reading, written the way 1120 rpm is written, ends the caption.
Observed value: 2800 rpm
